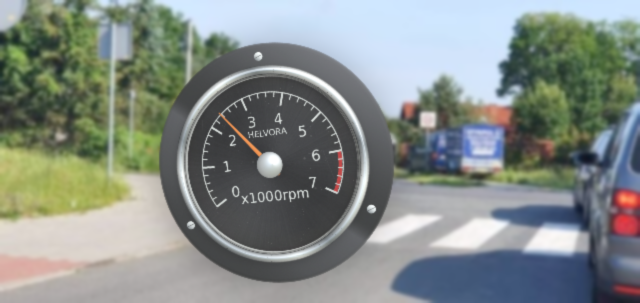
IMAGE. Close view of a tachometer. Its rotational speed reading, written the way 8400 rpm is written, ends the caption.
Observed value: 2400 rpm
